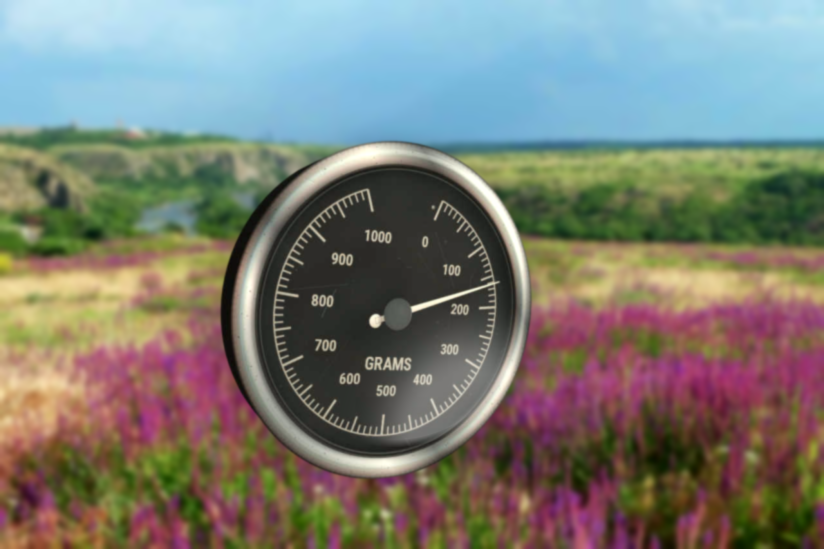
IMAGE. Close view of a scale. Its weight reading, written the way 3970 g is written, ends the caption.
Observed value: 160 g
